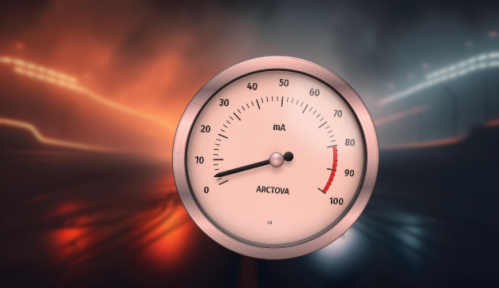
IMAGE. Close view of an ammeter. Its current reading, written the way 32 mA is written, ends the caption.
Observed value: 4 mA
